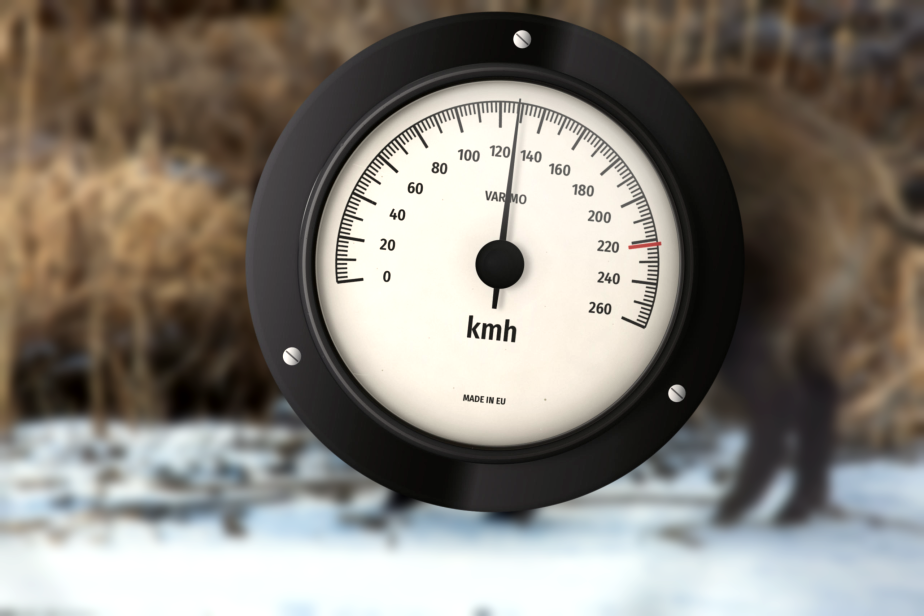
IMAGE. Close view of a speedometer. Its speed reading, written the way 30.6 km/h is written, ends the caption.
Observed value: 128 km/h
